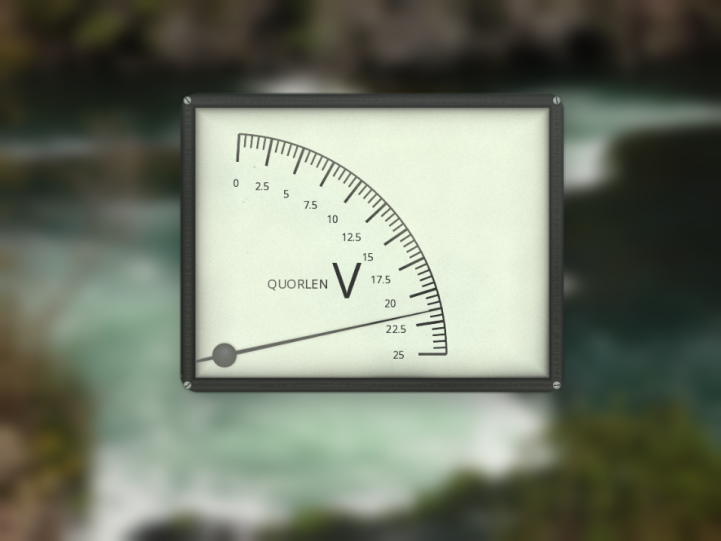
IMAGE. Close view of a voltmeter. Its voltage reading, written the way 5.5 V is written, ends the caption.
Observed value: 21.5 V
